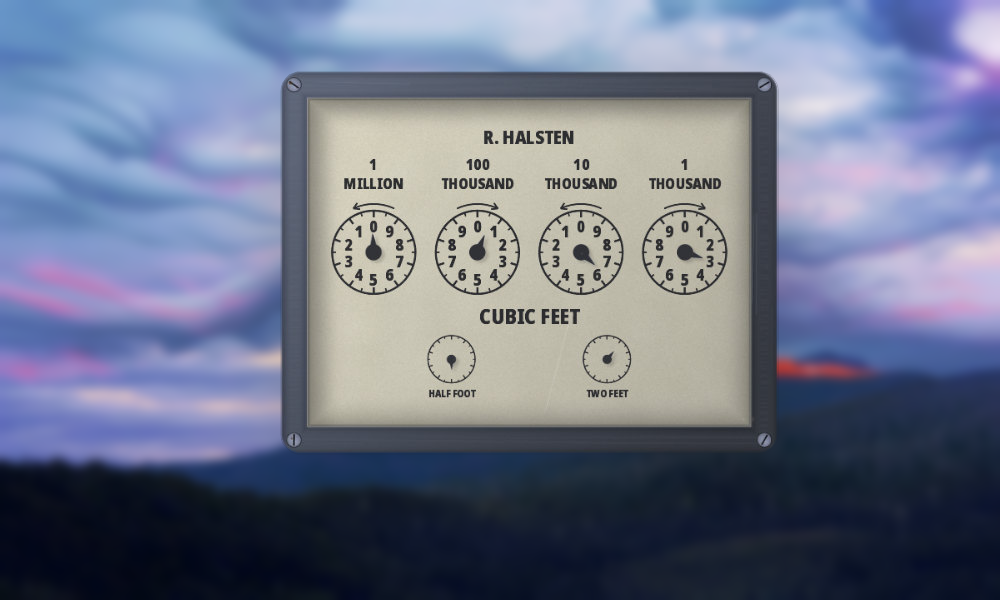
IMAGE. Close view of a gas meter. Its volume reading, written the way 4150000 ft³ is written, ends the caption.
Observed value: 6300 ft³
